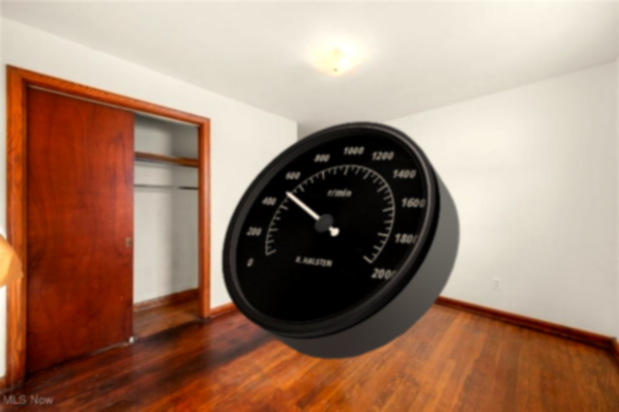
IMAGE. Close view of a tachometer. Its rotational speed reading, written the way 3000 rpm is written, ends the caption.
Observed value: 500 rpm
